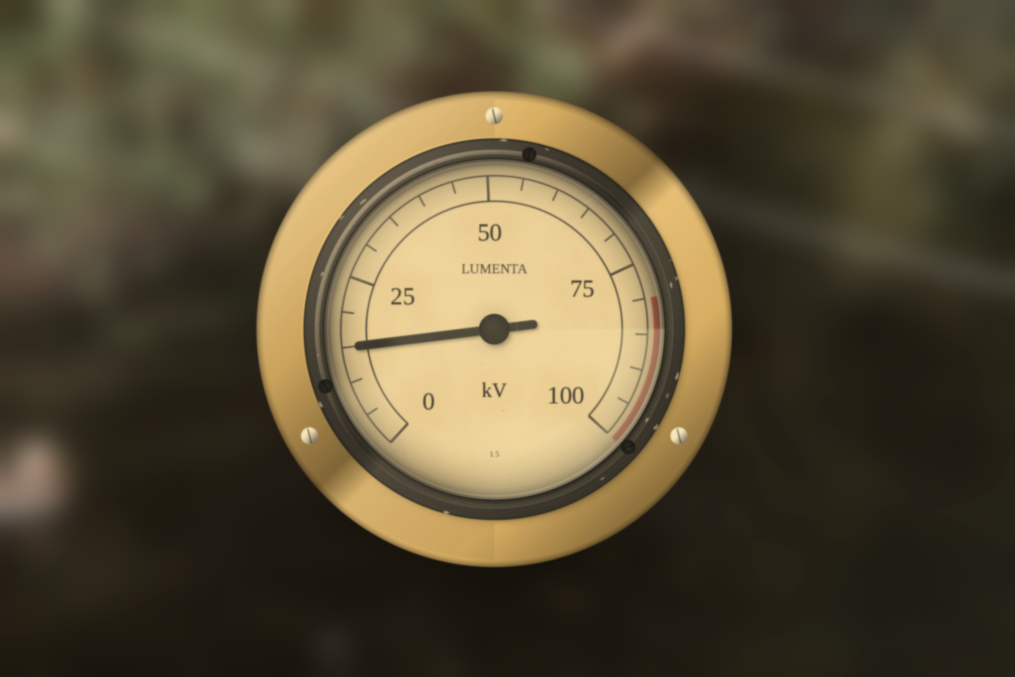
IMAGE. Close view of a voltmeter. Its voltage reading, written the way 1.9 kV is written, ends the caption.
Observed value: 15 kV
